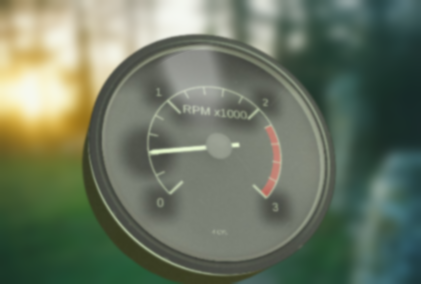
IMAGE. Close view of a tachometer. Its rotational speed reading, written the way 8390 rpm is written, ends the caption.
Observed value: 400 rpm
